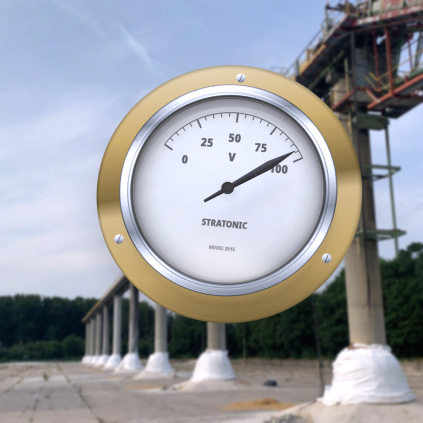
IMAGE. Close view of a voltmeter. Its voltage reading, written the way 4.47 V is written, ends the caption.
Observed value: 95 V
